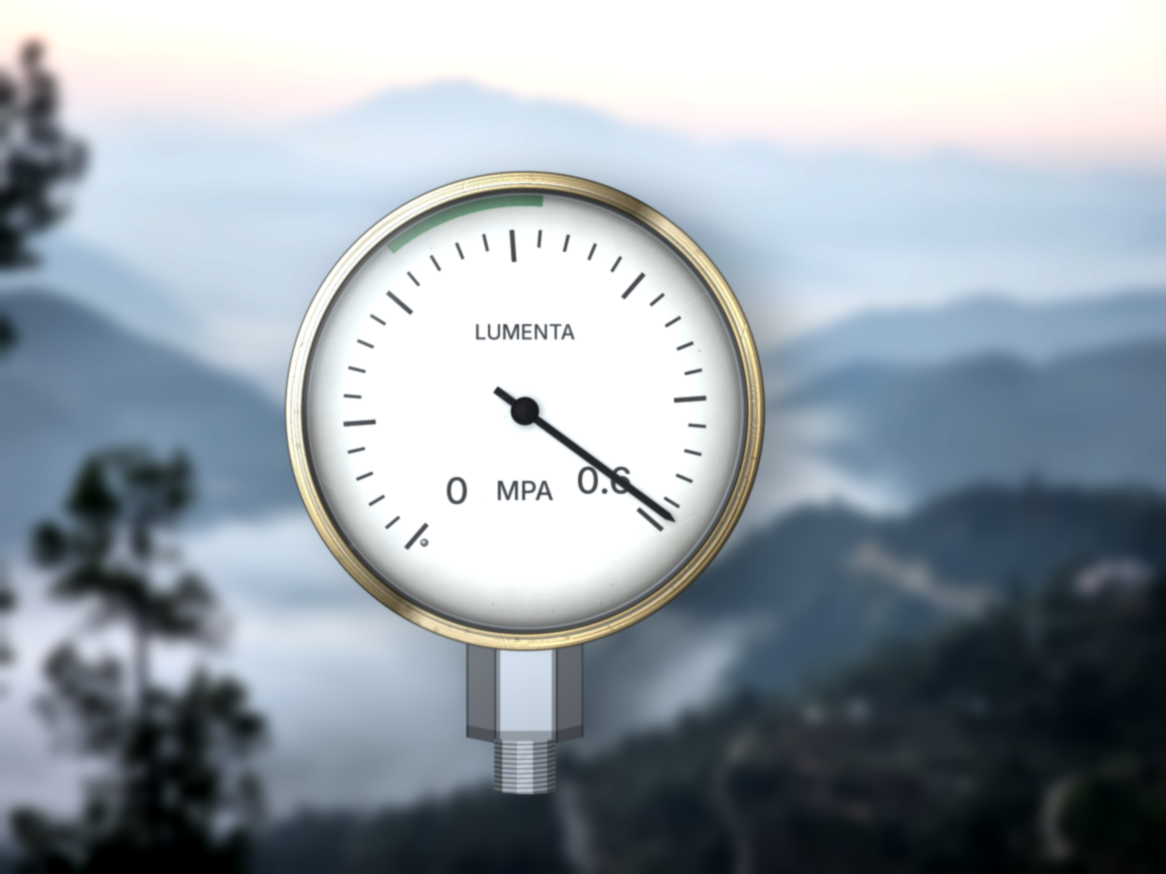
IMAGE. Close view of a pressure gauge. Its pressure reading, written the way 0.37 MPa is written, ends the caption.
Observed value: 0.59 MPa
